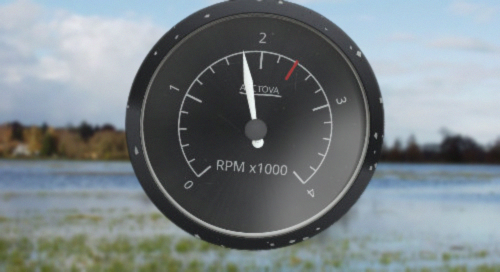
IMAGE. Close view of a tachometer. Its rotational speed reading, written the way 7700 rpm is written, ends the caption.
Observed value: 1800 rpm
